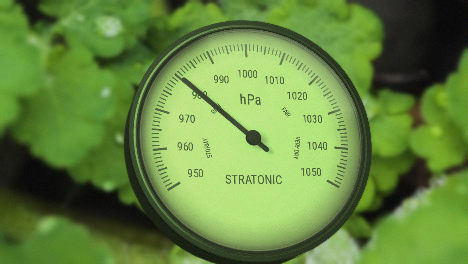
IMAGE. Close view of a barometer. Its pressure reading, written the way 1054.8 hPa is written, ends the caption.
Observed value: 980 hPa
